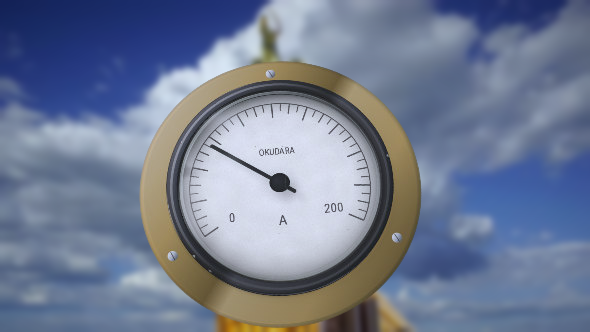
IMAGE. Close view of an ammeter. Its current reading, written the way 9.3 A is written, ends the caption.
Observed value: 55 A
